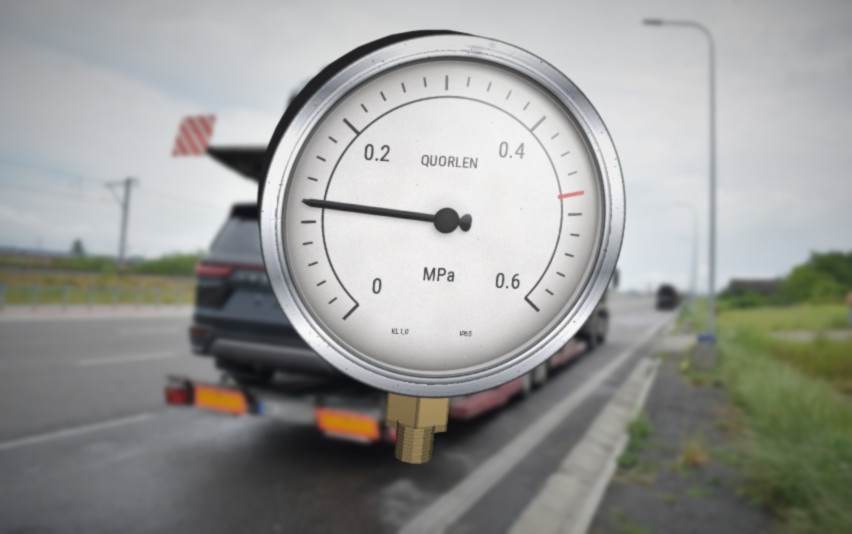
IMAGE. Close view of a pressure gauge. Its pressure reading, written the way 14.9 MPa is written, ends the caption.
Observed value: 0.12 MPa
